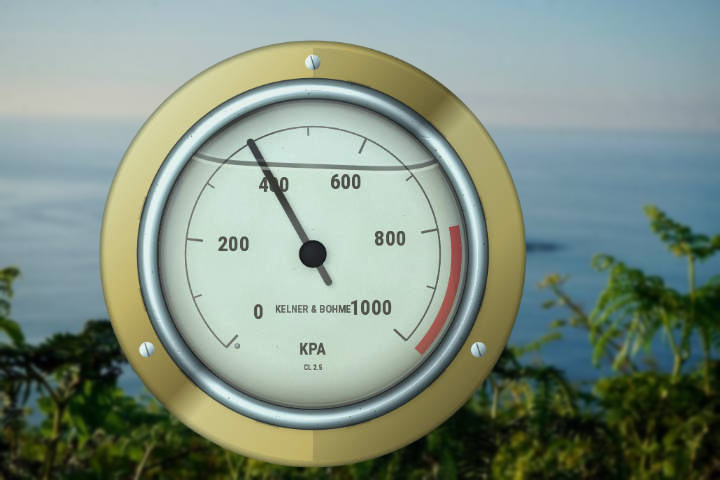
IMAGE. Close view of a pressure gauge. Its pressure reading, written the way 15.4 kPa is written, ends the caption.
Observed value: 400 kPa
